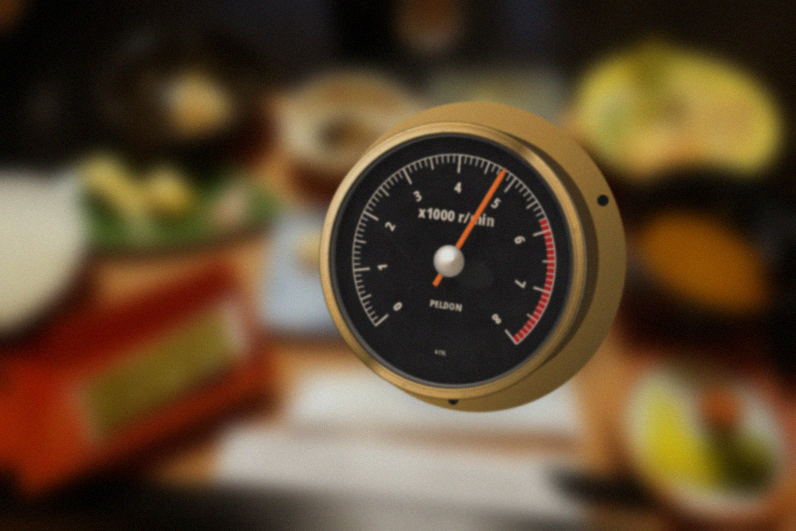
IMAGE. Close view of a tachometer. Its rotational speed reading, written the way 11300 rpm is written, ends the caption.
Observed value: 4800 rpm
